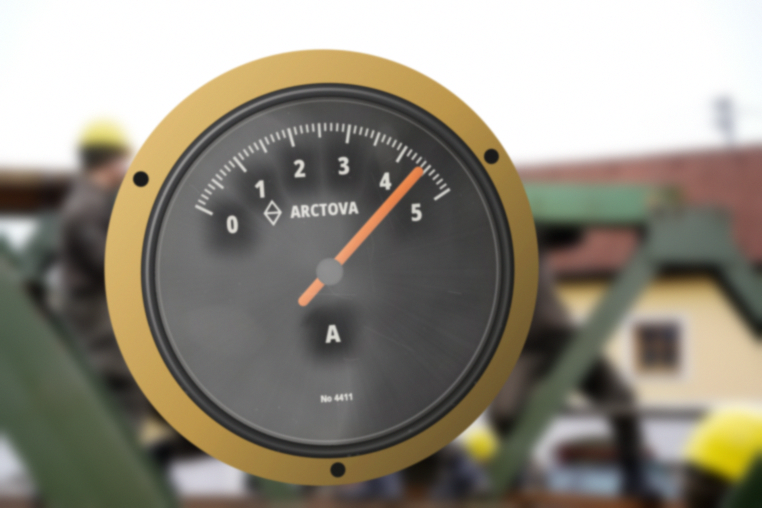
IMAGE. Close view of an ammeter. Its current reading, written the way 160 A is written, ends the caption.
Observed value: 4.4 A
